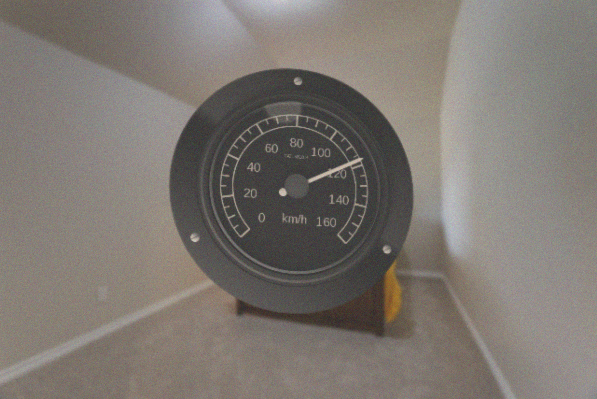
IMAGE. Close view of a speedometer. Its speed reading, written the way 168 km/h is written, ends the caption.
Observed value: 117.5 km/h
